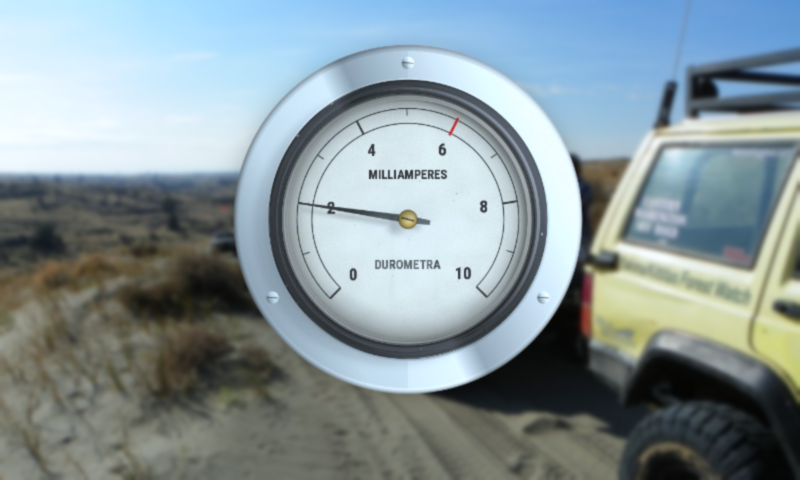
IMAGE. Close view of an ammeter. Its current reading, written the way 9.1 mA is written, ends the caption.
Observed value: 2 mA
